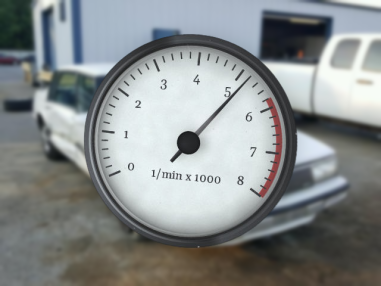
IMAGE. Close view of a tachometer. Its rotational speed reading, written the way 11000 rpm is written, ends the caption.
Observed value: 5200 rpm
